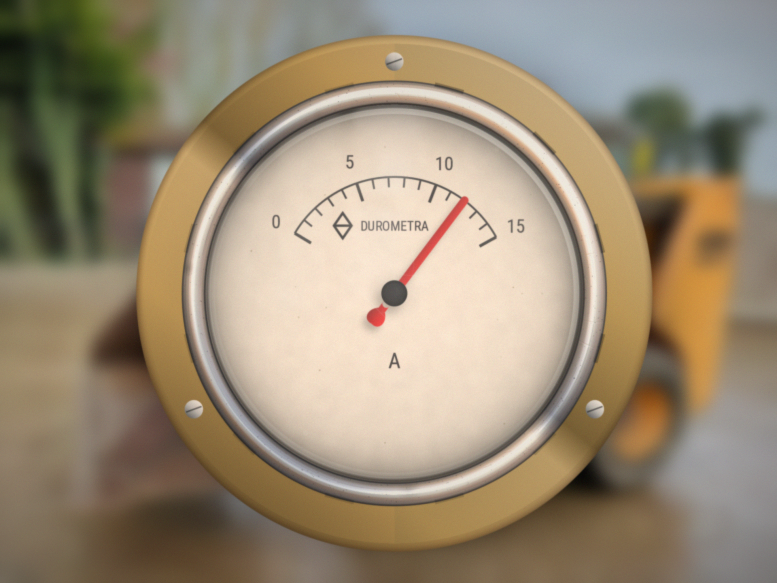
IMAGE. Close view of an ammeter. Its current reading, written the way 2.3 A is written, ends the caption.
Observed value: 12 A
